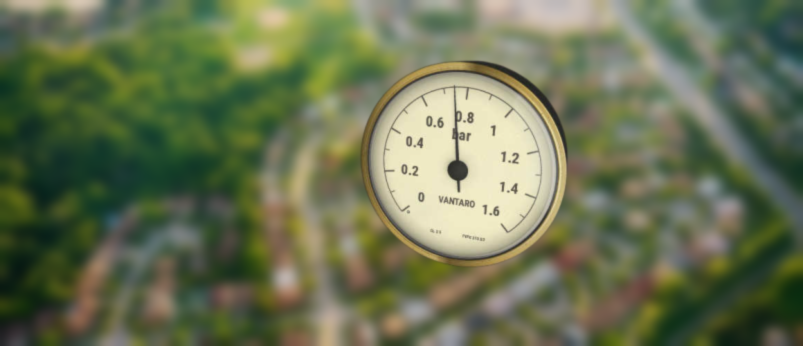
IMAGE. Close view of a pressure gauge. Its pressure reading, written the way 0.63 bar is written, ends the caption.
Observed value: 0.75 bar
